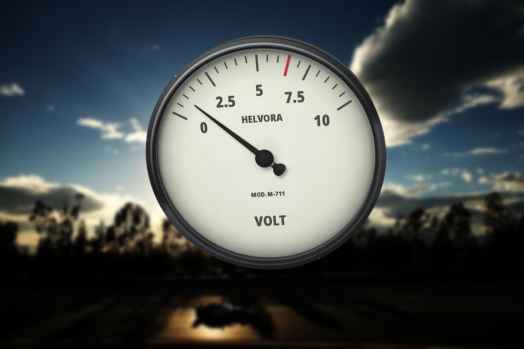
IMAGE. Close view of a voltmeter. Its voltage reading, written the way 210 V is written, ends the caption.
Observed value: 1 V
